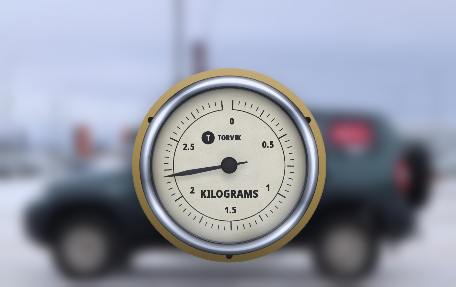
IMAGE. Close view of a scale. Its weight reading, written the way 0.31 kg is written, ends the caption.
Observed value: 2.2 kg
